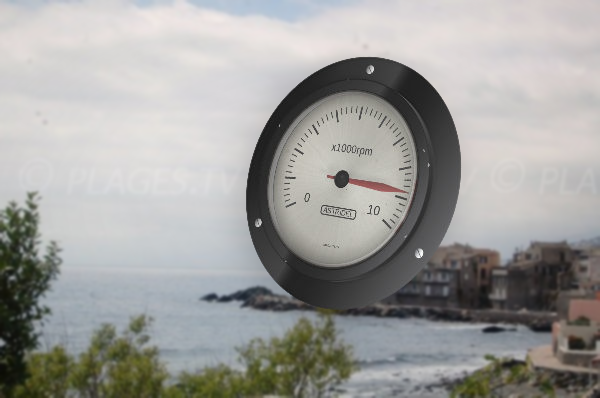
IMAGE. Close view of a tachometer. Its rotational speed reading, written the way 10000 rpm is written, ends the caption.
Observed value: 8800 rpm
